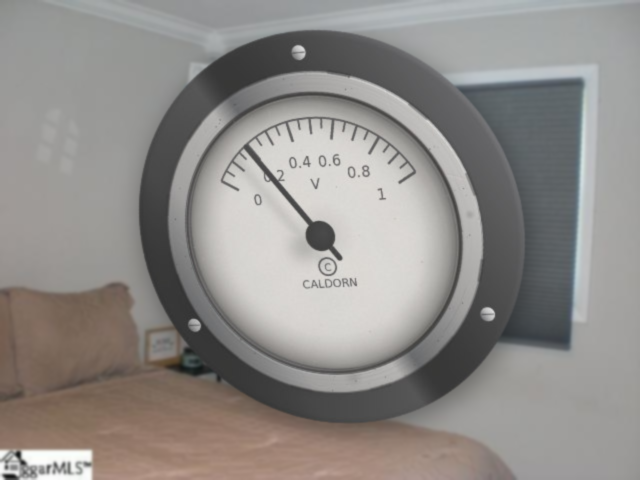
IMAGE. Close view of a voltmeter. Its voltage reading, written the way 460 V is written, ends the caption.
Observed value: 0.2 V
